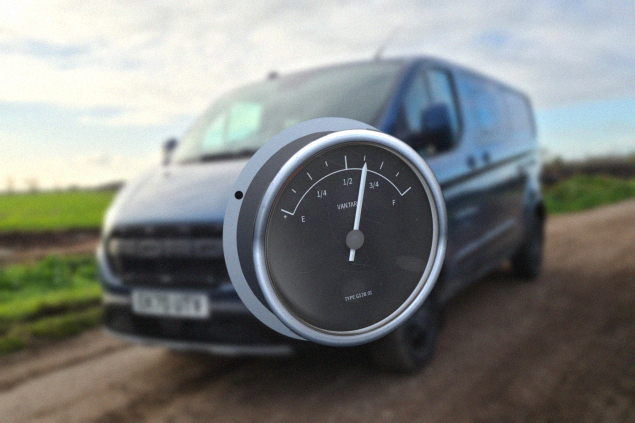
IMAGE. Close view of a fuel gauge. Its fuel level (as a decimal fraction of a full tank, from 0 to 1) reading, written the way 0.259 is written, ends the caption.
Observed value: 0.625
